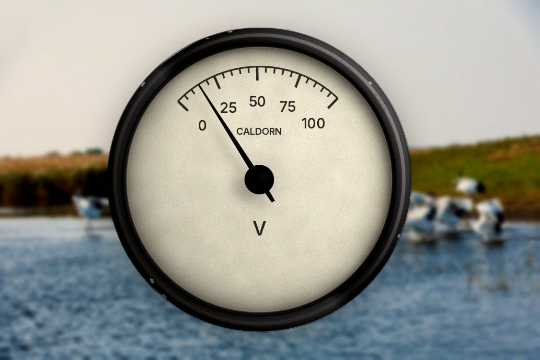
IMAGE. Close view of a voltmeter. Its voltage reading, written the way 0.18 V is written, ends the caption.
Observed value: 15 V
